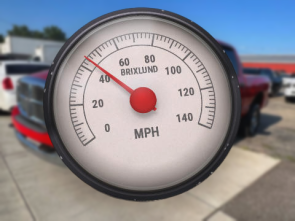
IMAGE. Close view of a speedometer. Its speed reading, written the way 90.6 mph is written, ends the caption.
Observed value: 44 mph
